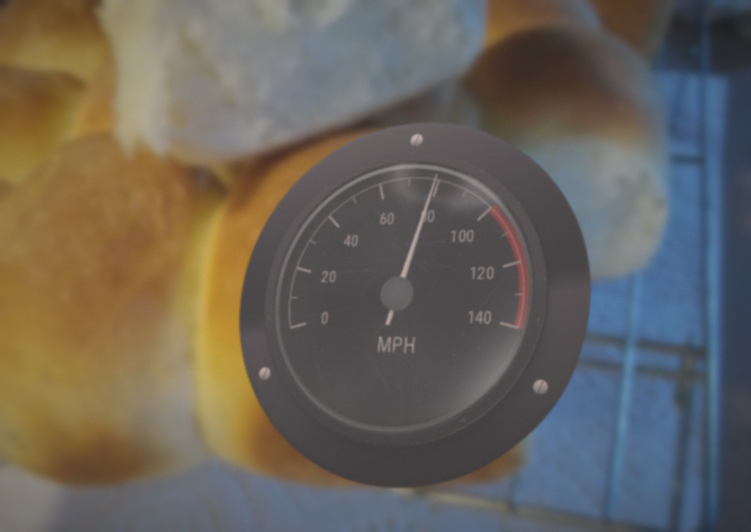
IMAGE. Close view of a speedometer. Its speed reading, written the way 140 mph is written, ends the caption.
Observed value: 80 mph
